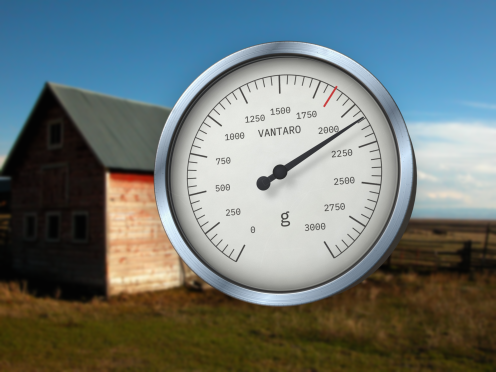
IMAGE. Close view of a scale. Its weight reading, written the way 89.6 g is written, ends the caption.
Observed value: 2100 g
